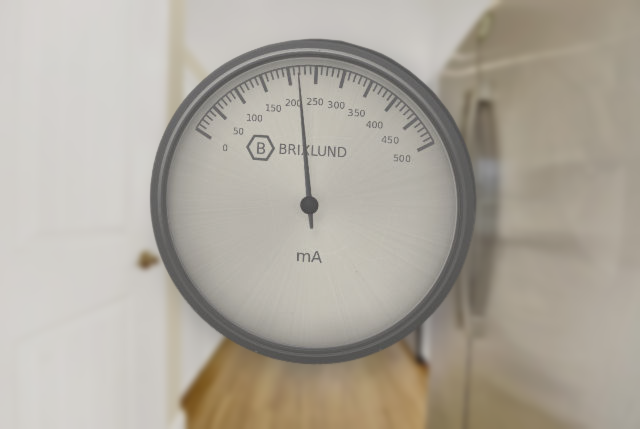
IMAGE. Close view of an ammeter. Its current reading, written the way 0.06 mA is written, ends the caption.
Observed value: 220 mA
